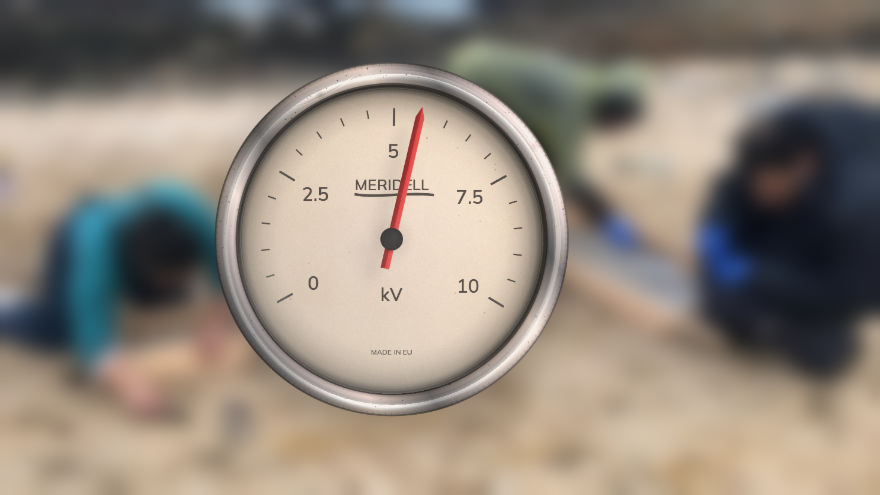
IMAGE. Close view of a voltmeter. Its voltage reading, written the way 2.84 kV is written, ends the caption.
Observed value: 5.5 kV
